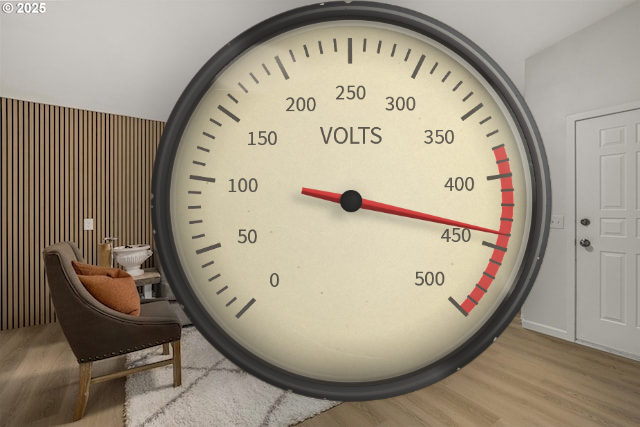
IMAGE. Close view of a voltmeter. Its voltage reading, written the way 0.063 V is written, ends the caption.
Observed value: 440 V
